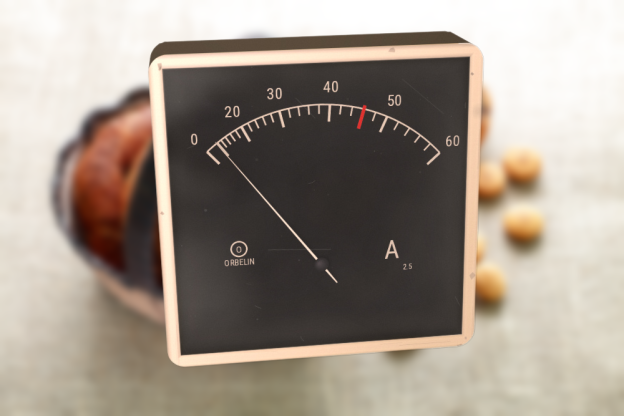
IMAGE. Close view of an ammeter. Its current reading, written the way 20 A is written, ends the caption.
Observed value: 10 A
